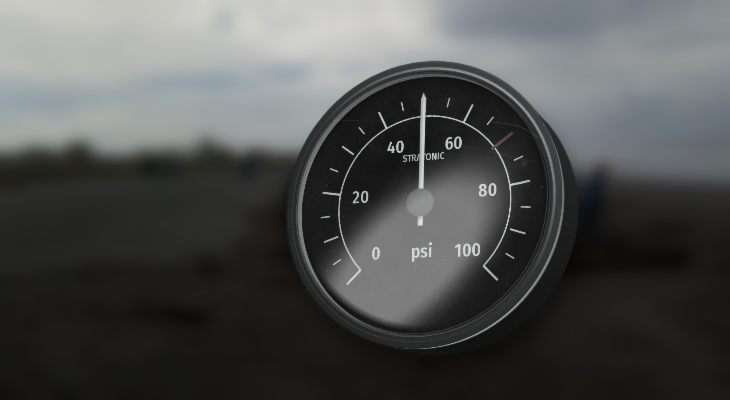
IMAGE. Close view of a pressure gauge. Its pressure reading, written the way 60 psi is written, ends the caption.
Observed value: 50 psi
